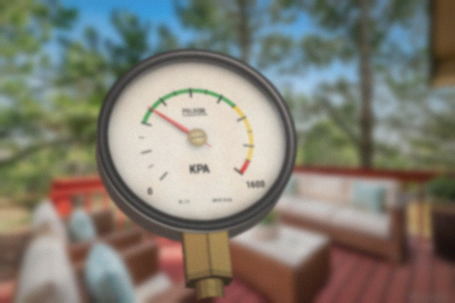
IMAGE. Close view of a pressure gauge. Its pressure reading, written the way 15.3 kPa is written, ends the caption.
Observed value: 500 kPa
